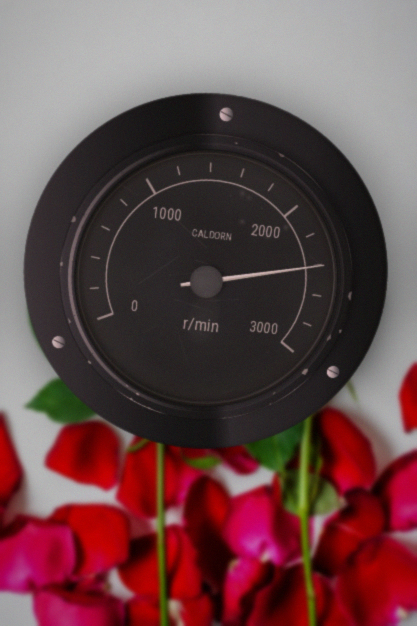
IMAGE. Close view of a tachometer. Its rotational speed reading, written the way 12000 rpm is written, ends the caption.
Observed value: 2400 rpm
